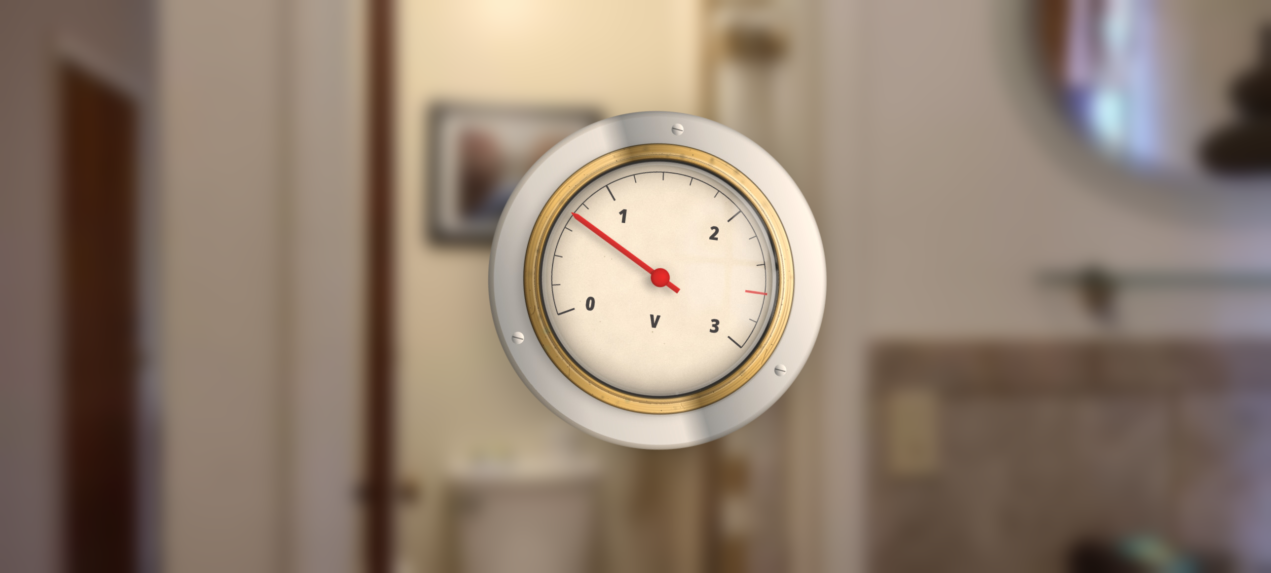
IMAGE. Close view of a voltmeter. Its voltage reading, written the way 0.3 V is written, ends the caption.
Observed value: 0.7 V
